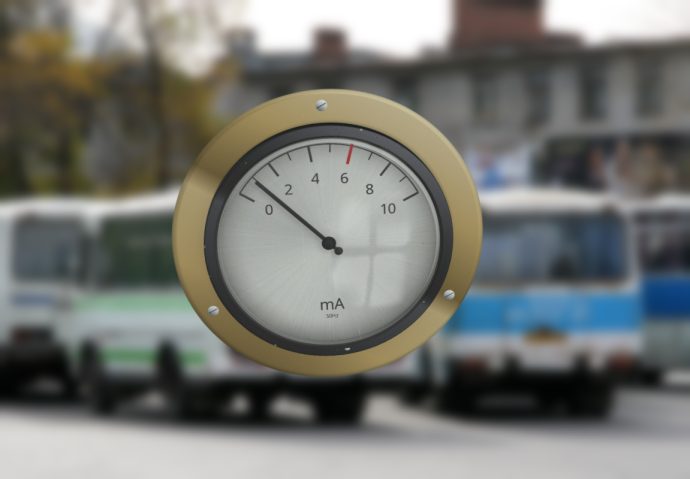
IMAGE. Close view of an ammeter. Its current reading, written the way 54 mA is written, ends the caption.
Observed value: 1 mA
